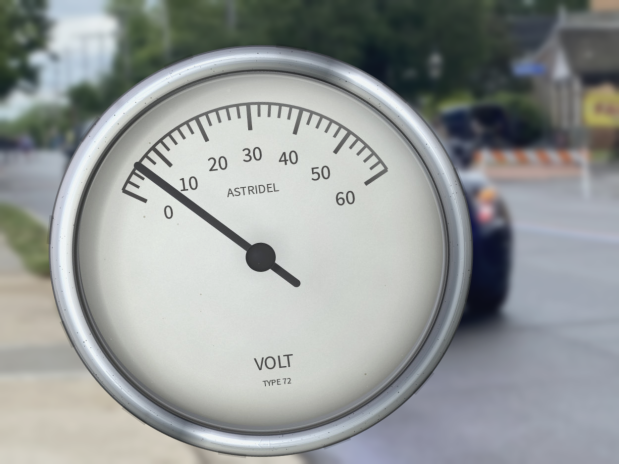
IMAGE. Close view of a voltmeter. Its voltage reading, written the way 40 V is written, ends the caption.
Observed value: 6 V
